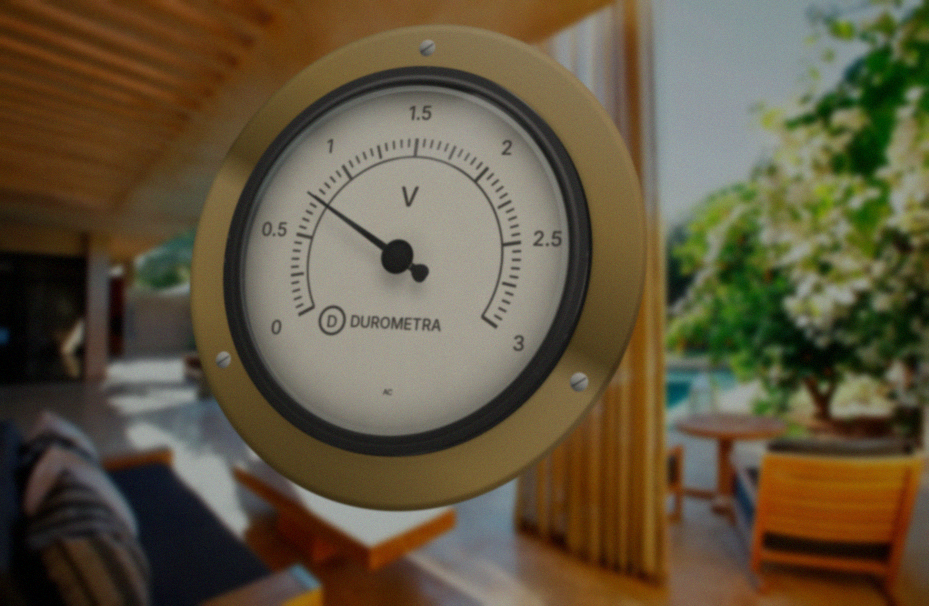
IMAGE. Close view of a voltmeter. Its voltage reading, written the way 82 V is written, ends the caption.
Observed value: 0.75 V
